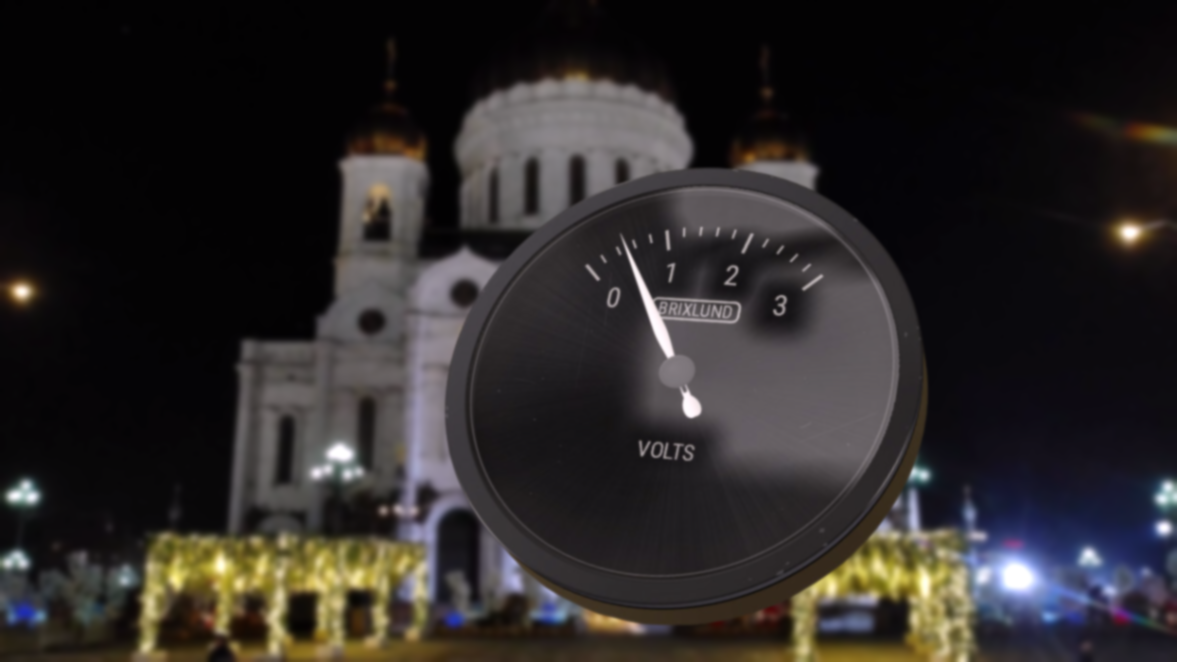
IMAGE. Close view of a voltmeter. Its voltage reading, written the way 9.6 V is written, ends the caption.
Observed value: 0.5 V
